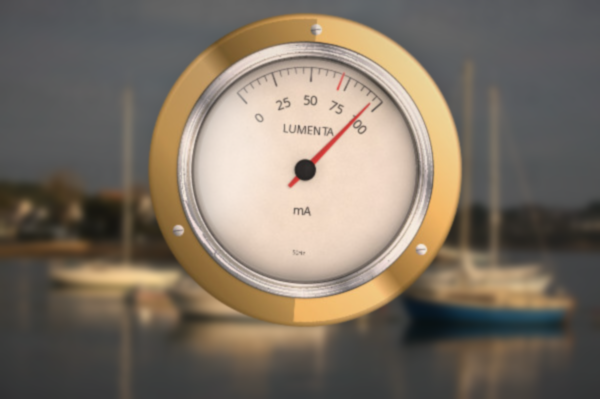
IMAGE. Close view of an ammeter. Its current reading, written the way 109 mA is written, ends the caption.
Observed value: 95 mA
